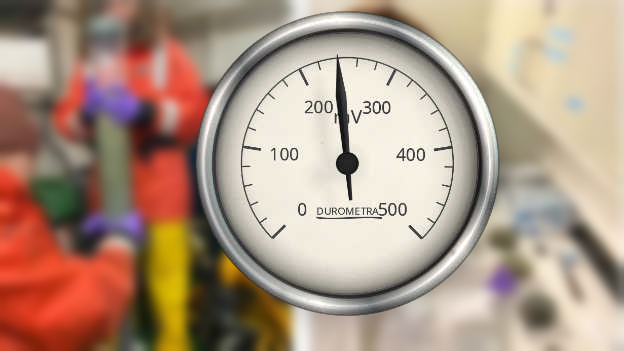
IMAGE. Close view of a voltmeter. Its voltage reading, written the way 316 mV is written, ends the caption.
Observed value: 240 mV
